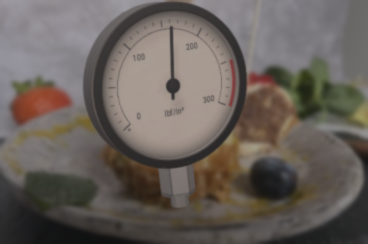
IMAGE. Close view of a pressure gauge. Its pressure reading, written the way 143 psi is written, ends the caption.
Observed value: 160 psi
